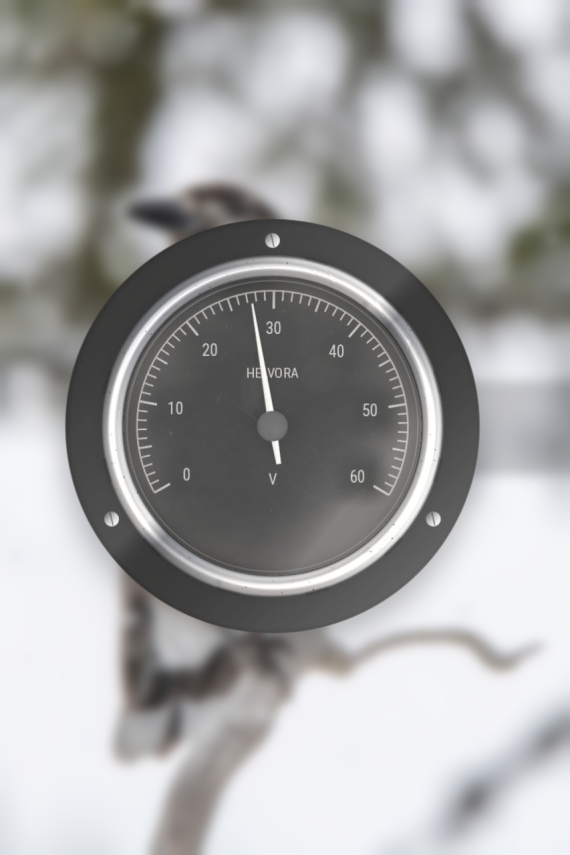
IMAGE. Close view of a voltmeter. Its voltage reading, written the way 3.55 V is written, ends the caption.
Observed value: 27.5 V
